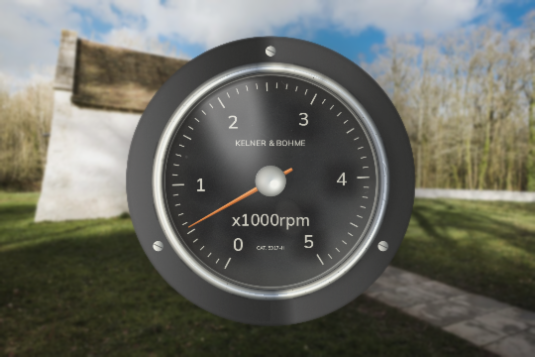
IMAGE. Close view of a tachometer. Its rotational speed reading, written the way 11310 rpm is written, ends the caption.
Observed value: 550 rpm
